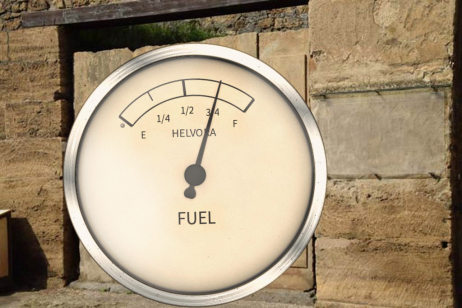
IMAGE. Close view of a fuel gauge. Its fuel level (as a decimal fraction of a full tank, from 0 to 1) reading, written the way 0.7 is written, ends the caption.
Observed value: 0.75
